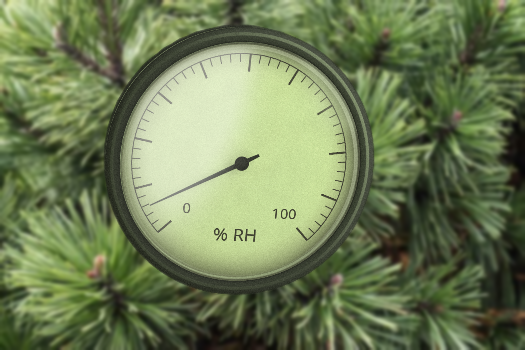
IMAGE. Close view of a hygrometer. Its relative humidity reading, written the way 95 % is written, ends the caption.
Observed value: 6 %
